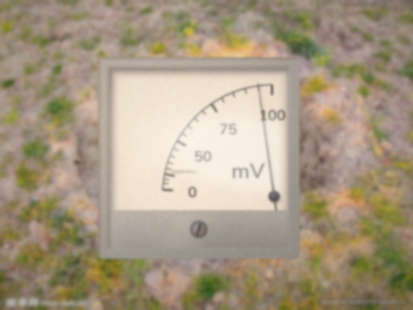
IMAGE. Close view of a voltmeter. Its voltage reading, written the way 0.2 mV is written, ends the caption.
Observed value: 95 mV
